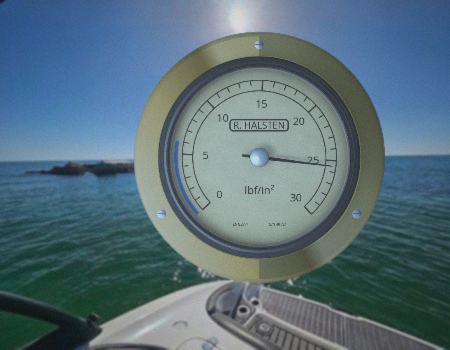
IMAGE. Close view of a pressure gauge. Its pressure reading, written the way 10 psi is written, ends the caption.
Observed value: 25.5 psi
